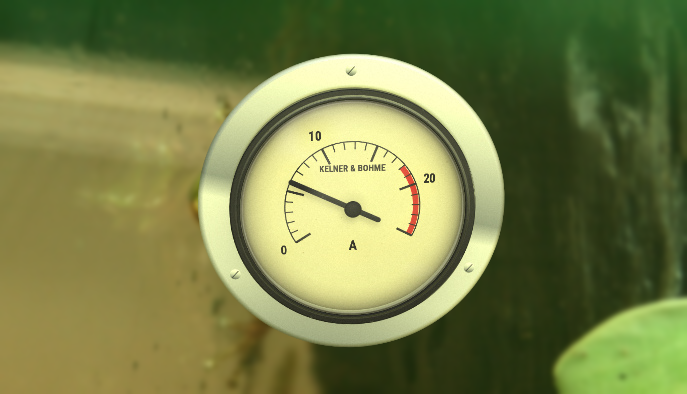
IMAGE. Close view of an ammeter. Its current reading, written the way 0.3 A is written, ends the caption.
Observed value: 6 A
